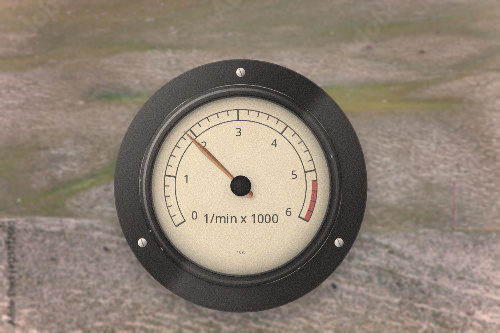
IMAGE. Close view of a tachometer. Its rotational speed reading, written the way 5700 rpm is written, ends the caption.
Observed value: 1900 rpm
